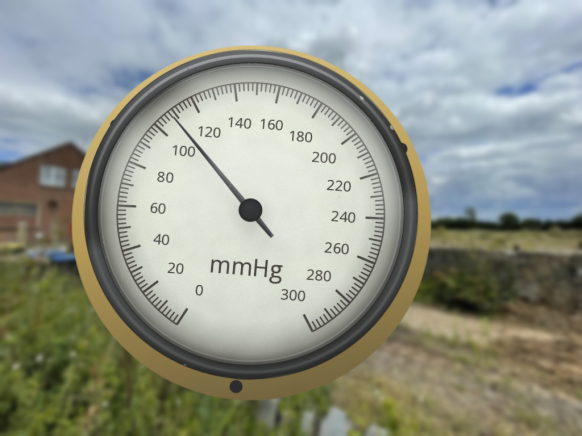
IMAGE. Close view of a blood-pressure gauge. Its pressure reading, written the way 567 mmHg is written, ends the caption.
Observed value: 108 mmHg
